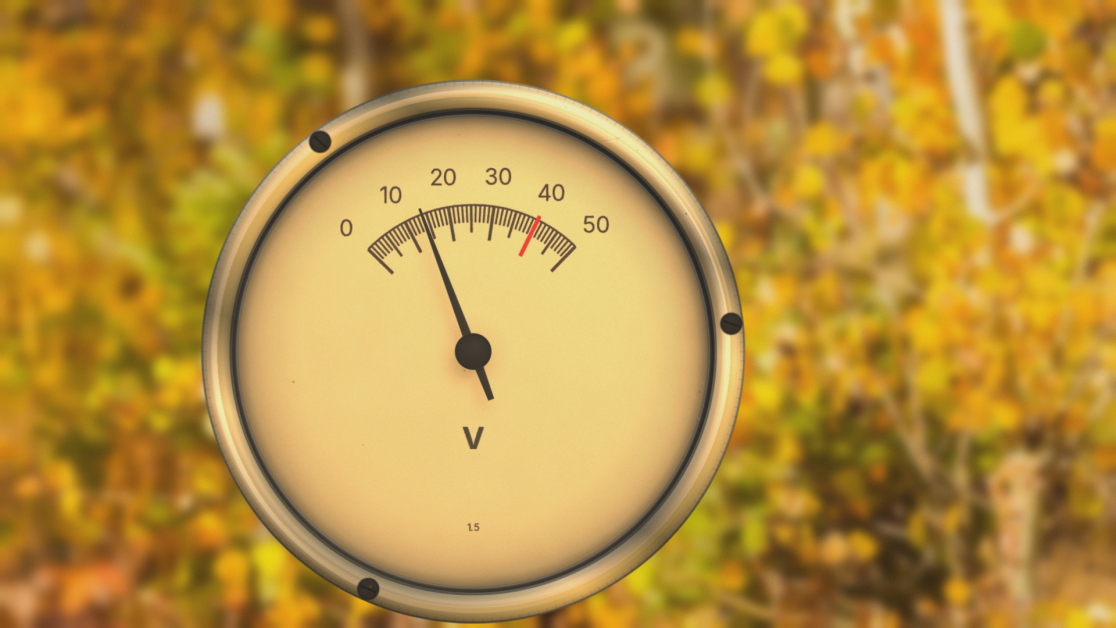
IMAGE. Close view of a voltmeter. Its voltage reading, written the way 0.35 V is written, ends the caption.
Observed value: 14 V
